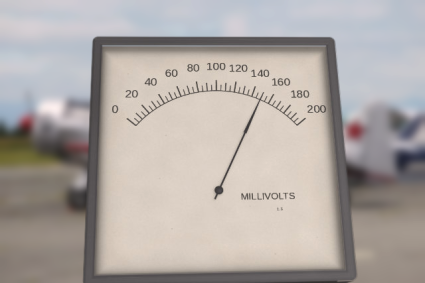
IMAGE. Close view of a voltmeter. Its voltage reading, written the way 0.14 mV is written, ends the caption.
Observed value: 150 mV
